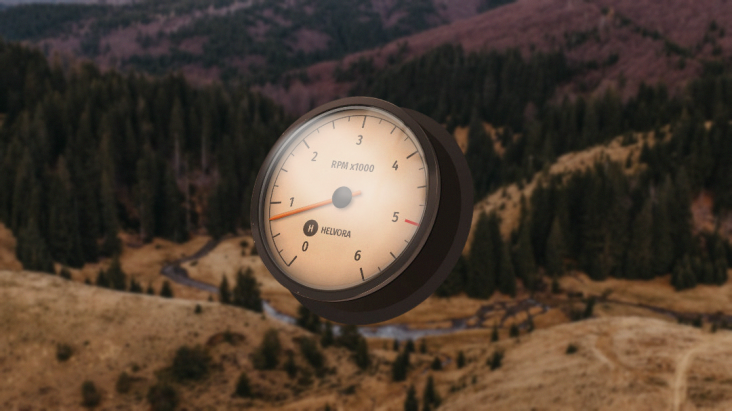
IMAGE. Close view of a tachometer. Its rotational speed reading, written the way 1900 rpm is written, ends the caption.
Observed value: 750 rpm
